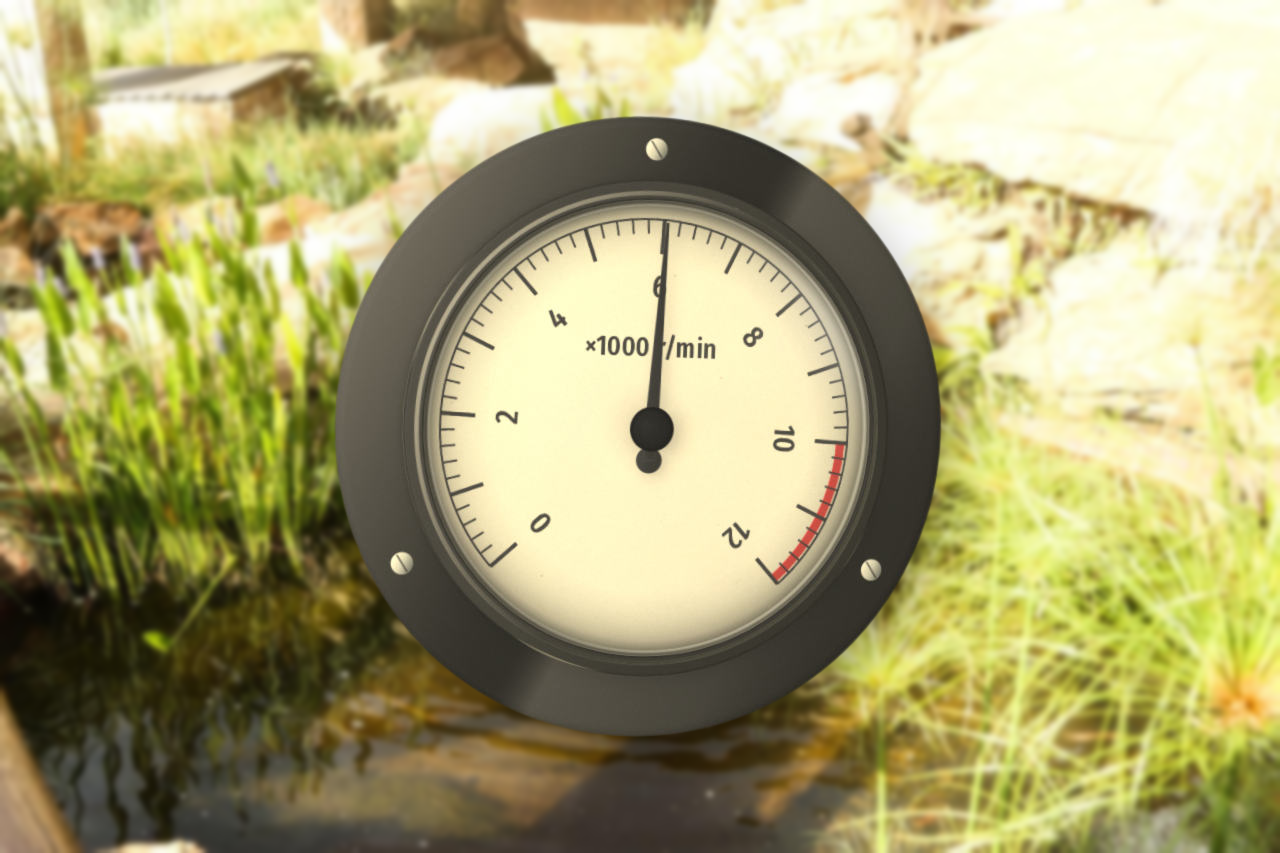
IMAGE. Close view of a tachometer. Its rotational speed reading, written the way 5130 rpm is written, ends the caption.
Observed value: 6000 rpm
